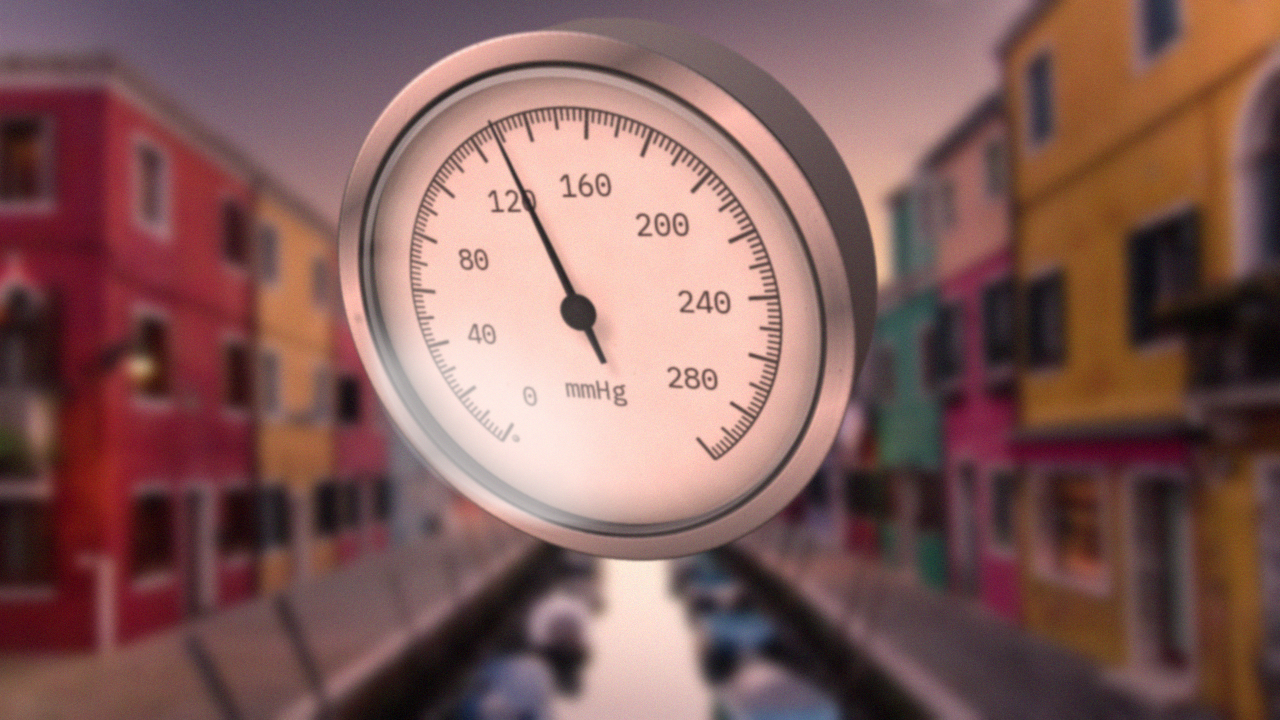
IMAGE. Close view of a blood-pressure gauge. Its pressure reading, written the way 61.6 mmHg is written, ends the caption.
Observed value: 130 mmHg
